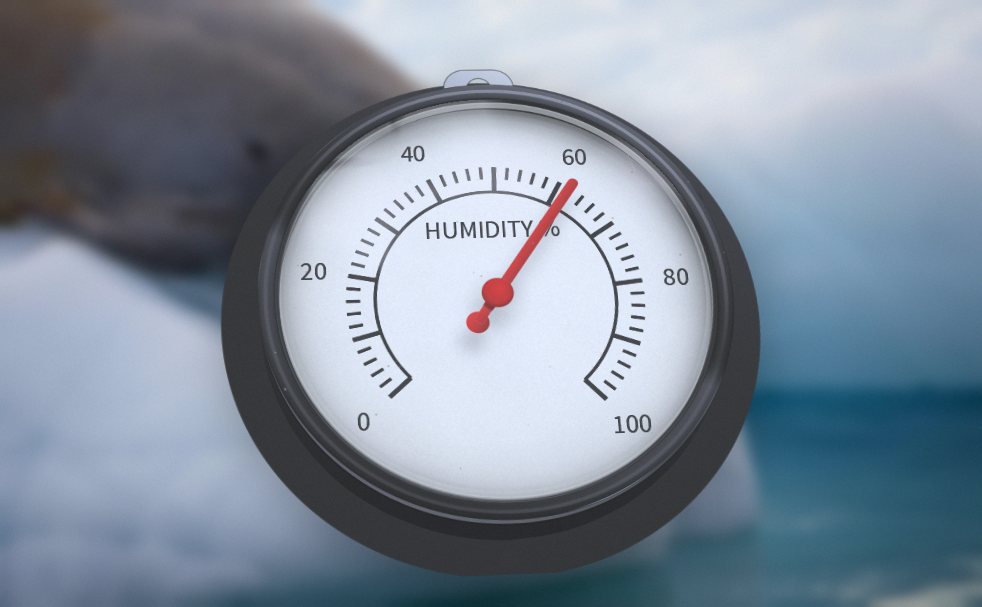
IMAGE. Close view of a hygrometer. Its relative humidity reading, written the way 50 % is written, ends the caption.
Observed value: 62 %
